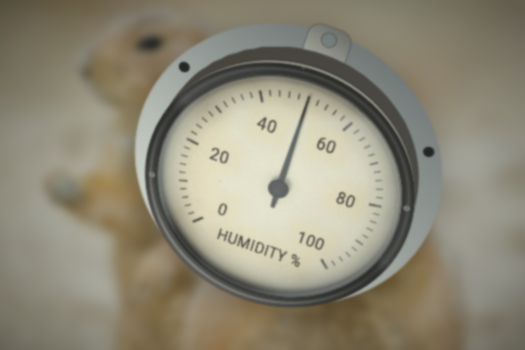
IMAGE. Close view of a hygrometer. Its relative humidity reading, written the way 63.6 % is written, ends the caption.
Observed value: 50 %
